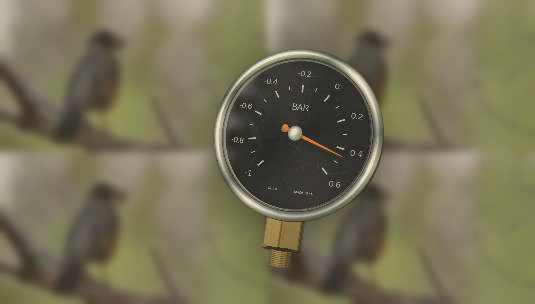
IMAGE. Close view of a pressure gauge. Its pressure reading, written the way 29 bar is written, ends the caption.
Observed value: 0.45 bar
